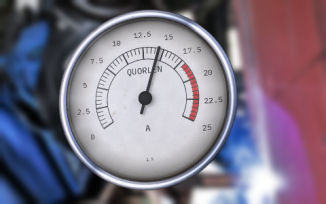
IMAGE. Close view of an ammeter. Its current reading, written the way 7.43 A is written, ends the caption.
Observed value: 14.5 A
